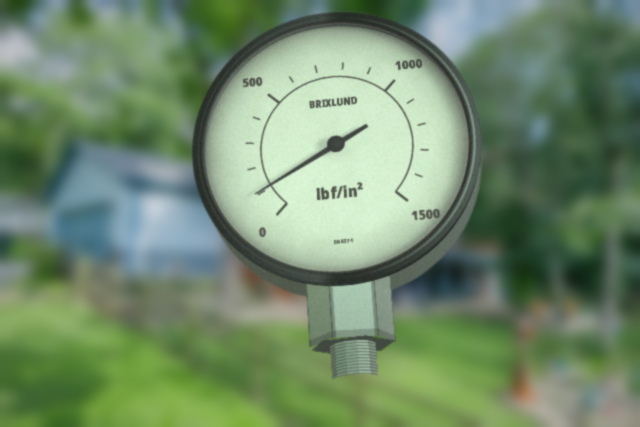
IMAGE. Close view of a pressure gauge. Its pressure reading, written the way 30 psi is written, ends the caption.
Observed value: 100 psi
